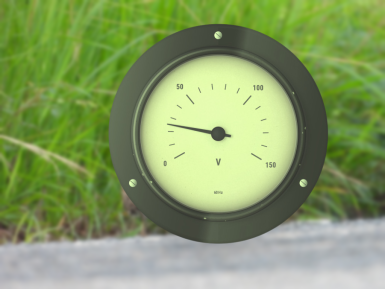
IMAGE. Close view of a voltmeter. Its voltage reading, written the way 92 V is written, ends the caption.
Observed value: 25 V
